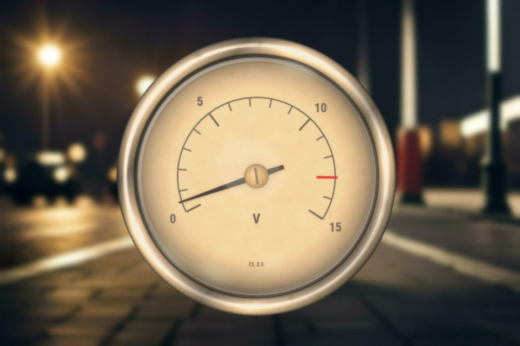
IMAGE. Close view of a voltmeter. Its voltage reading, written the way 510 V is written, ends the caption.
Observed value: 0.5 V
